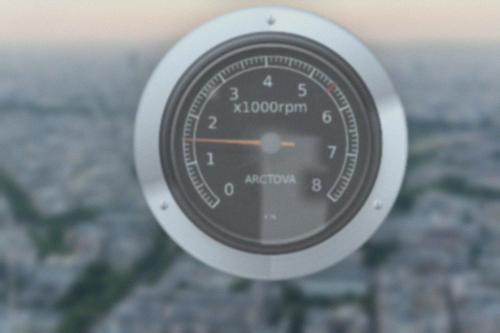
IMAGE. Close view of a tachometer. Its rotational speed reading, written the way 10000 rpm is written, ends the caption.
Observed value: 1500 rpm
